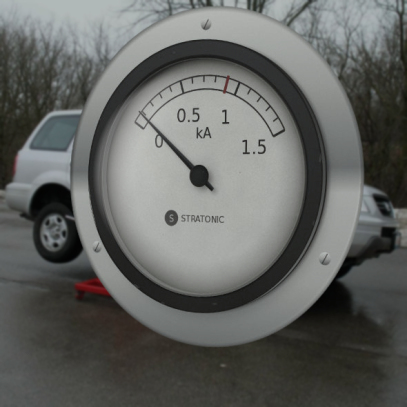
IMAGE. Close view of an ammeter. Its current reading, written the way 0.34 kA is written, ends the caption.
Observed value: 0.1 kA
